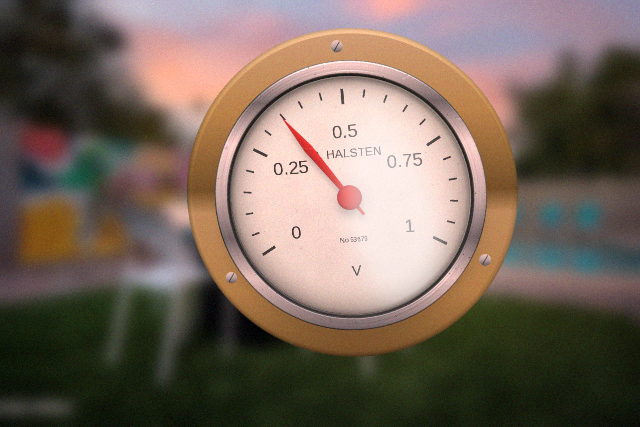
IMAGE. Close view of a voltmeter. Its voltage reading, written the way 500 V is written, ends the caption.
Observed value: 0.35 V
